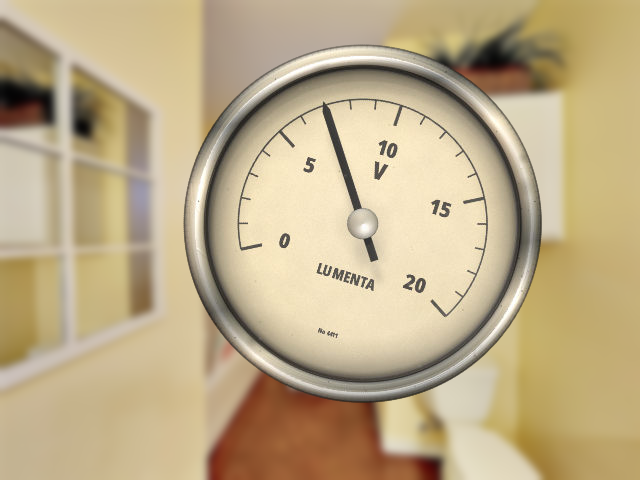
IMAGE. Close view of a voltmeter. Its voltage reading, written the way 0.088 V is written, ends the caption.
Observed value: 7 V
